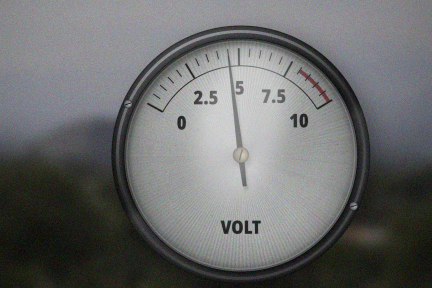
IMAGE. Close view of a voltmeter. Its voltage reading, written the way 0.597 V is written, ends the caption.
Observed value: 4.5 V
